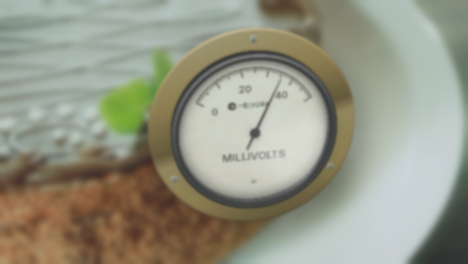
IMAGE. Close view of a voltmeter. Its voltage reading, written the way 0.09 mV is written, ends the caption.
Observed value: 35 mV
